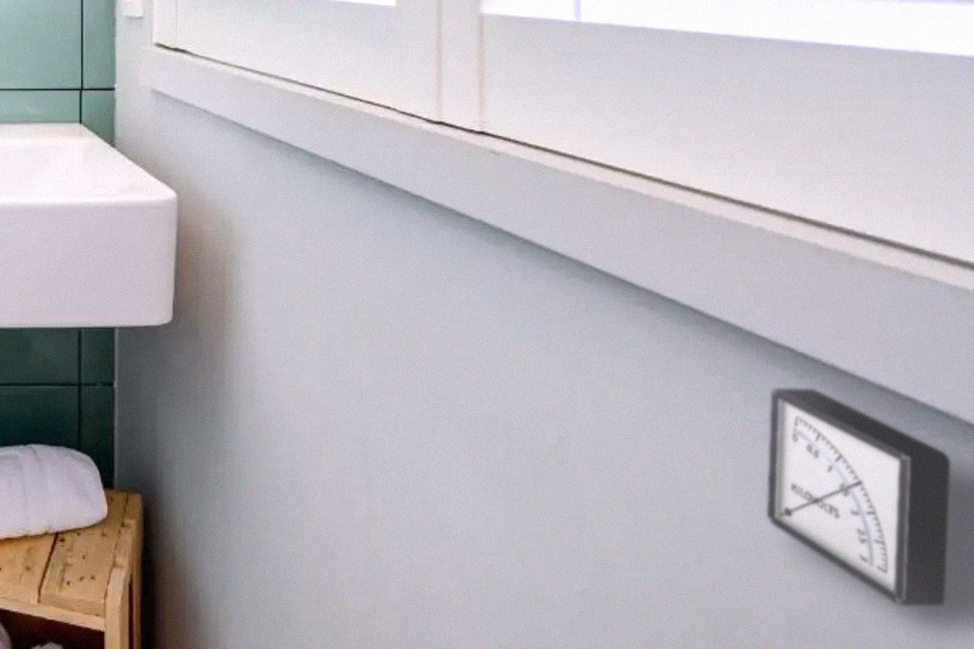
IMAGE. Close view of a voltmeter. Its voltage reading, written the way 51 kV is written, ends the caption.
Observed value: 1.5 kV
